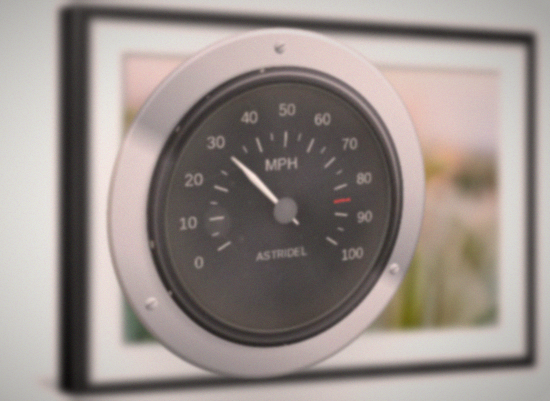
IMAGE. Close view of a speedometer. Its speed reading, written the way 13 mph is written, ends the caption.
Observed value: 30 mph
